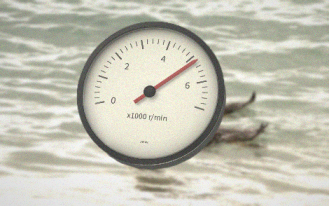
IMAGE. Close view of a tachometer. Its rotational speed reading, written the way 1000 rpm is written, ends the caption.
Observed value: 5200 rpm
